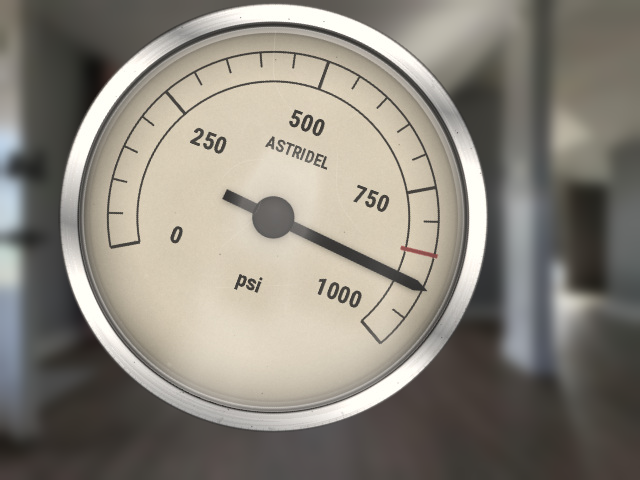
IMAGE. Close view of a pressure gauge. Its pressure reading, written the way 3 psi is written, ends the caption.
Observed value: 900 psi
